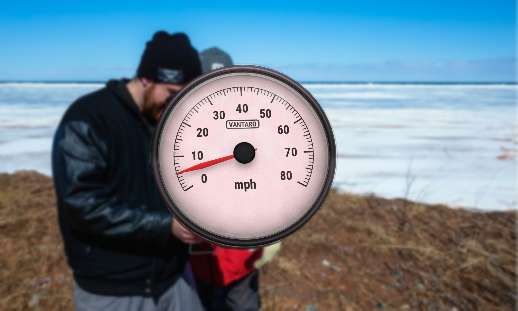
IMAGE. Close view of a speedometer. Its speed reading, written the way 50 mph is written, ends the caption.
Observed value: 5 mph
